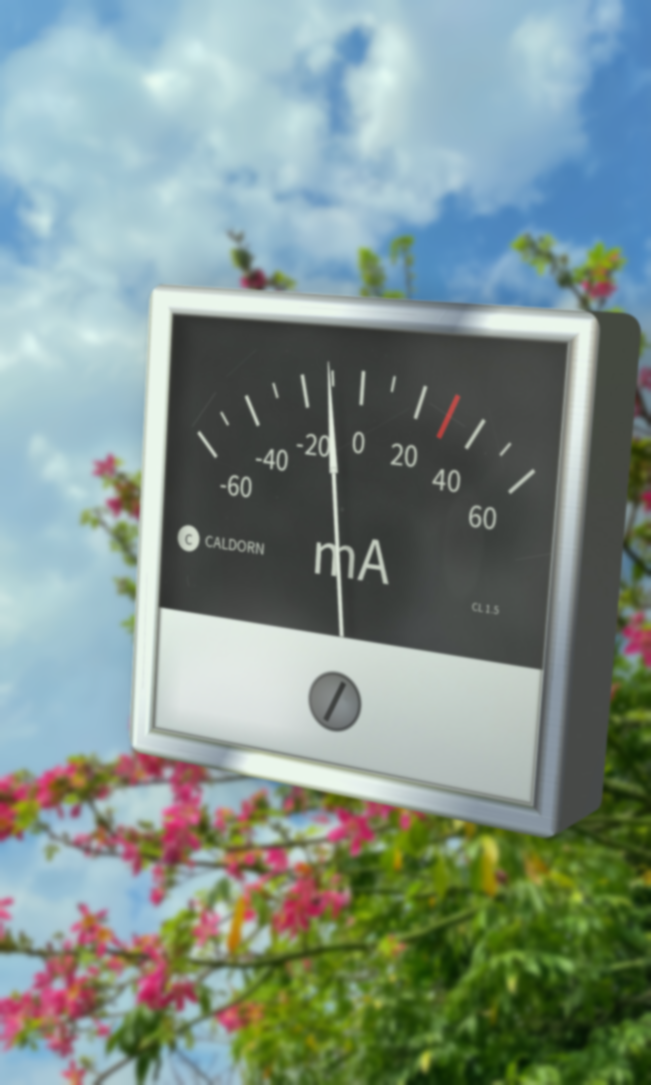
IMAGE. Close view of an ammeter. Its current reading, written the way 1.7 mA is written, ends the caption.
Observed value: -10 mA
